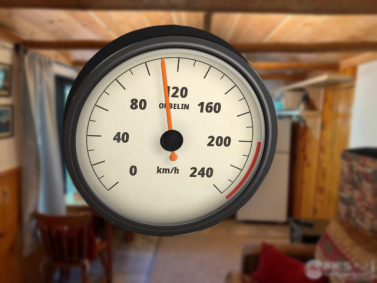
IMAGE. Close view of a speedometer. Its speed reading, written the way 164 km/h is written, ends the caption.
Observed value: 110 km/h
